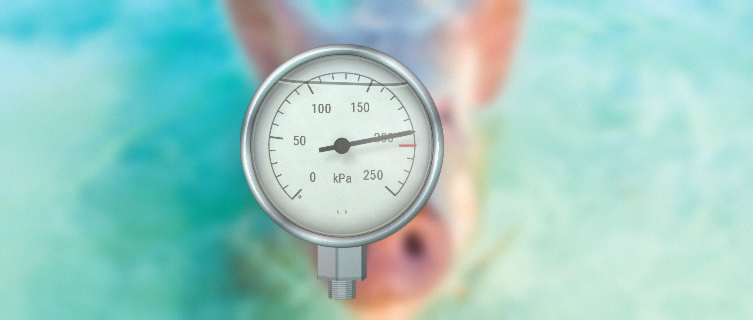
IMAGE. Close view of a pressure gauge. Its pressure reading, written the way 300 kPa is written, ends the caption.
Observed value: 200 kPa
